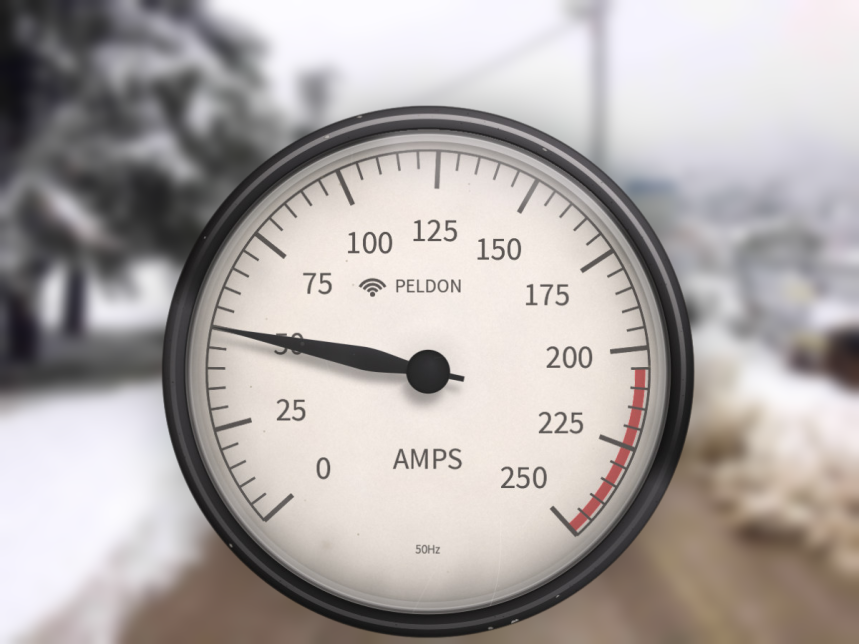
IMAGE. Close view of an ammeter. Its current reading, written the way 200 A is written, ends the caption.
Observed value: 50 A
